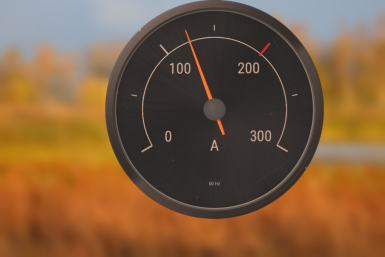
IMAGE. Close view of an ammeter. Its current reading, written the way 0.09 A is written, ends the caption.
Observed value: 125 A
